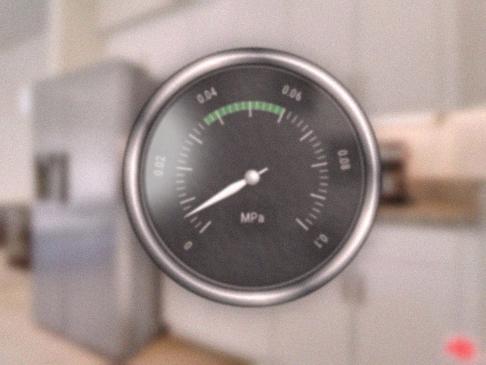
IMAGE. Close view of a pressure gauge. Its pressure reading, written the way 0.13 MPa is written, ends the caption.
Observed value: 0.006 MPa
